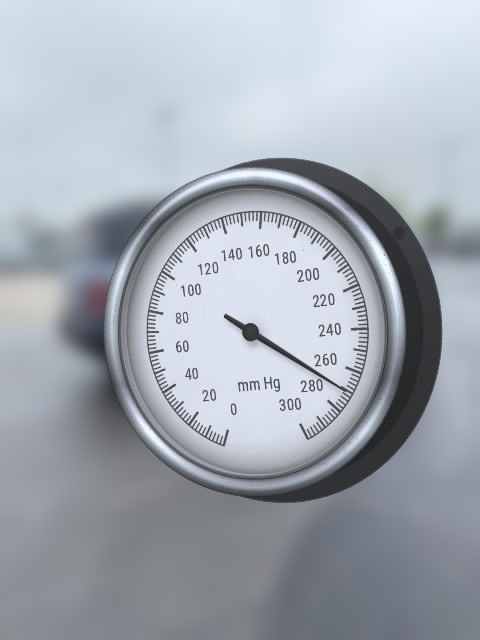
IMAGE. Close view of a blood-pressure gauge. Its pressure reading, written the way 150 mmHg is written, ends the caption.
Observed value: 270 mmHg
